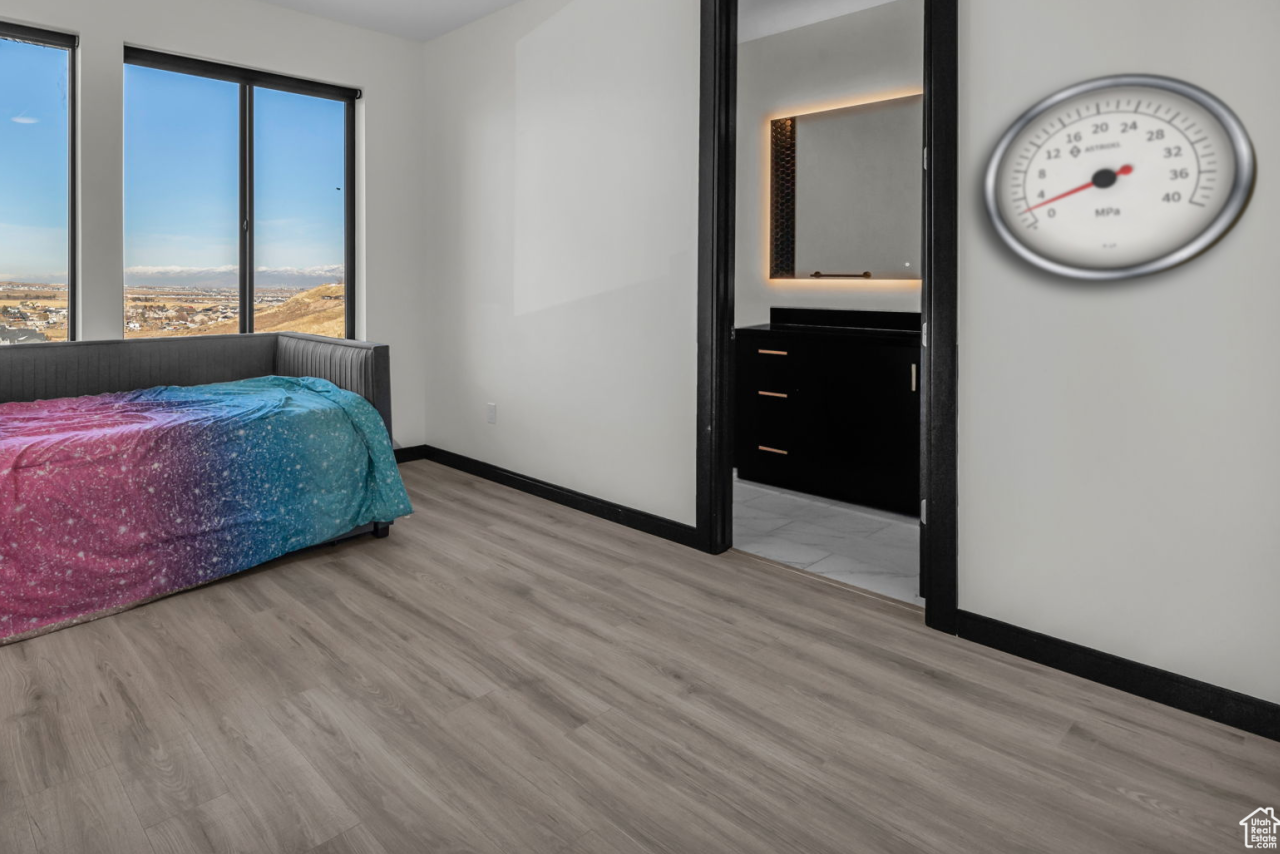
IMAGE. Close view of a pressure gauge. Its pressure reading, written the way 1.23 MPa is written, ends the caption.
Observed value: 2 MPa
